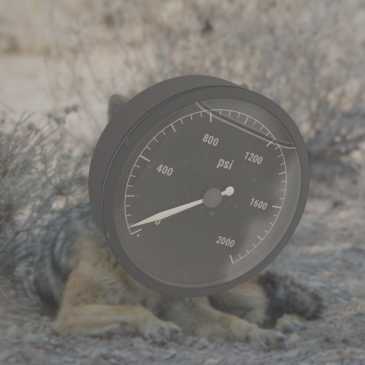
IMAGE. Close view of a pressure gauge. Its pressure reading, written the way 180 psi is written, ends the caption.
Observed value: 50 psi
